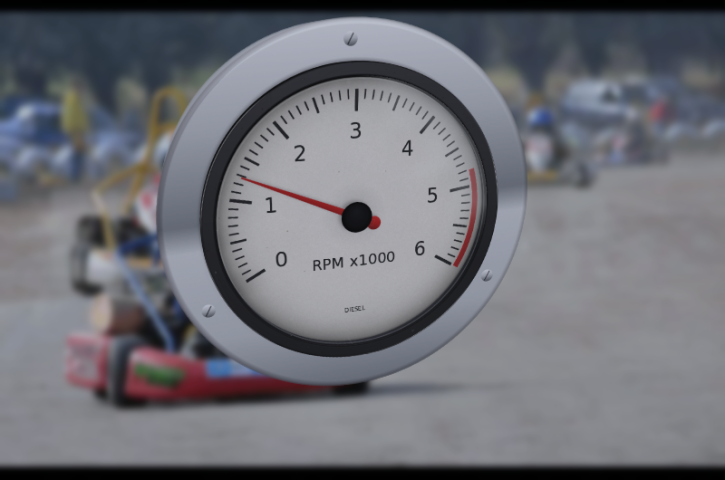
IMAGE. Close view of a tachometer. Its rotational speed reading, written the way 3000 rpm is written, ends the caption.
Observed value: 1300 rpm
